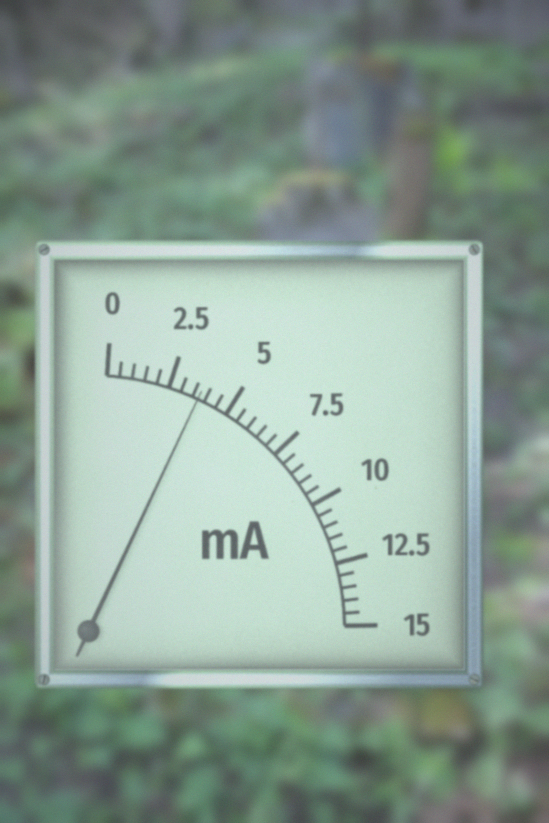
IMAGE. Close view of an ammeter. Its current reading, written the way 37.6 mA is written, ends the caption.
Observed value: 3.75 mA
